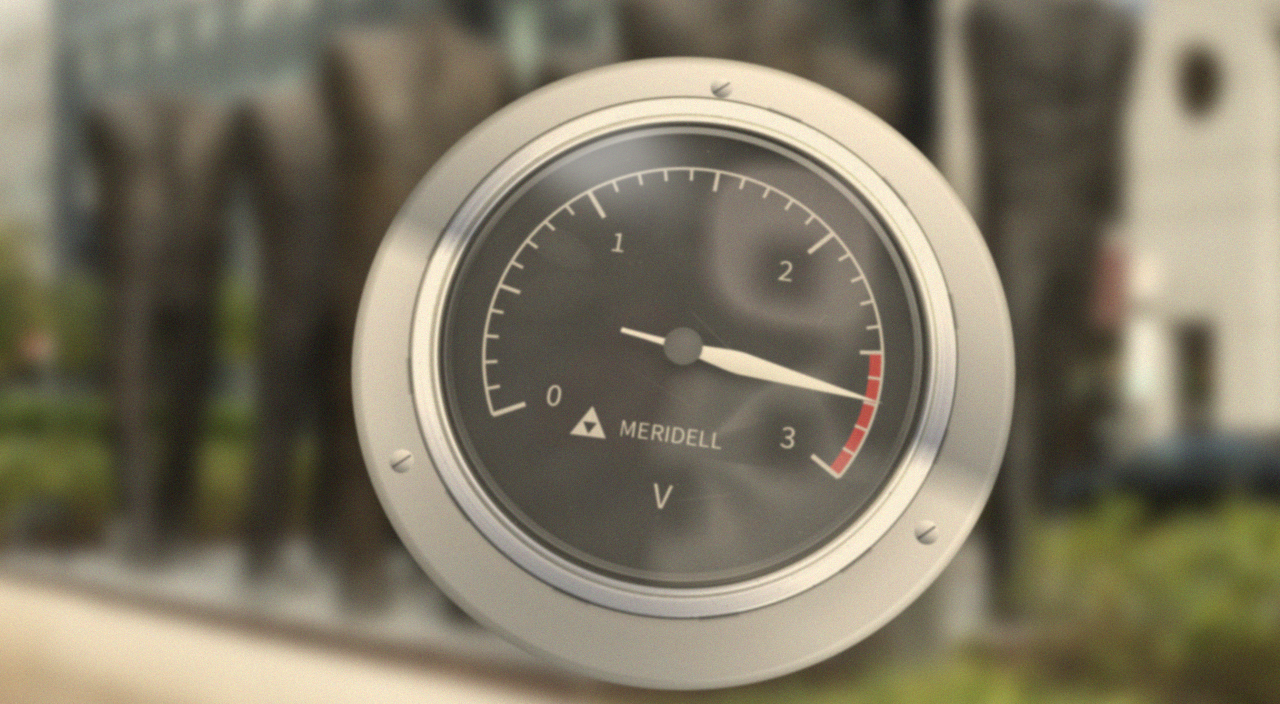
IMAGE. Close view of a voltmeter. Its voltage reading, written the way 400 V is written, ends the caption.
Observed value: 2.7 V
